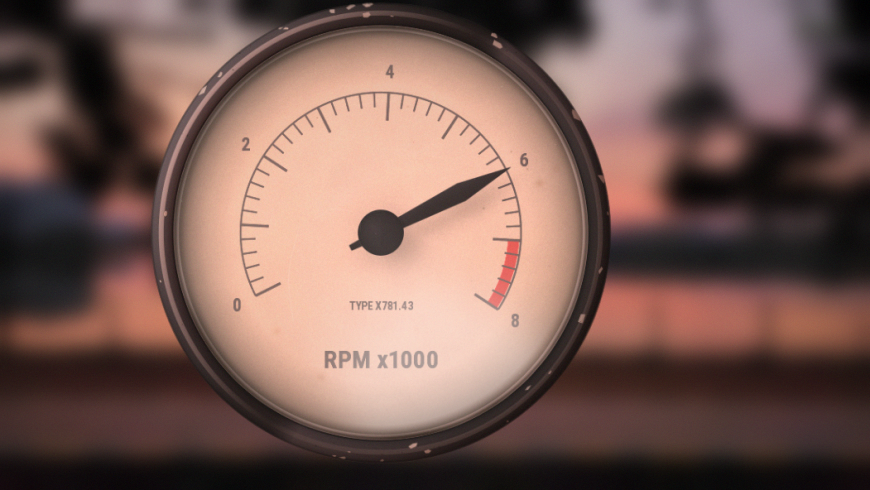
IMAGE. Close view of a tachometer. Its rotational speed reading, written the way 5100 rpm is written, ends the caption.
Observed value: 6000 rpm
